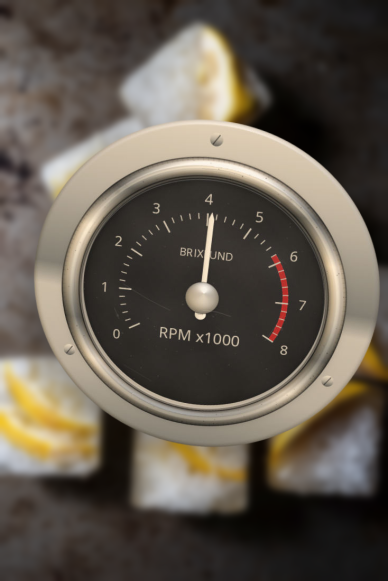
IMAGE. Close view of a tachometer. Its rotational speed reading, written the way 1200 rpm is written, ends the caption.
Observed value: 4100 rpm
